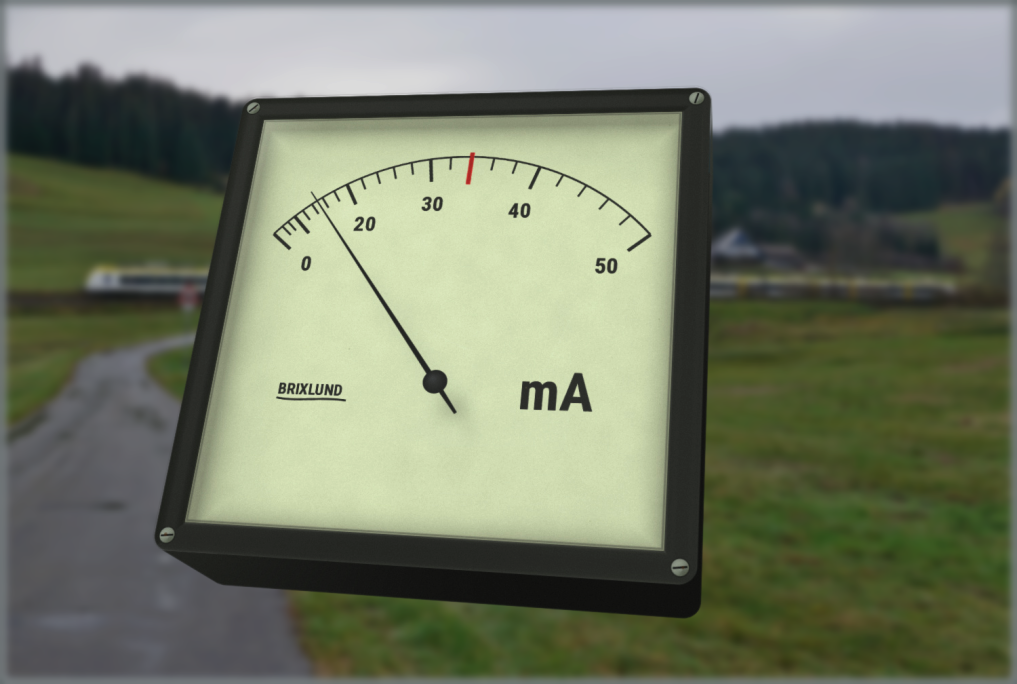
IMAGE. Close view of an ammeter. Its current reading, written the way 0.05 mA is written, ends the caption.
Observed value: 15 mA
